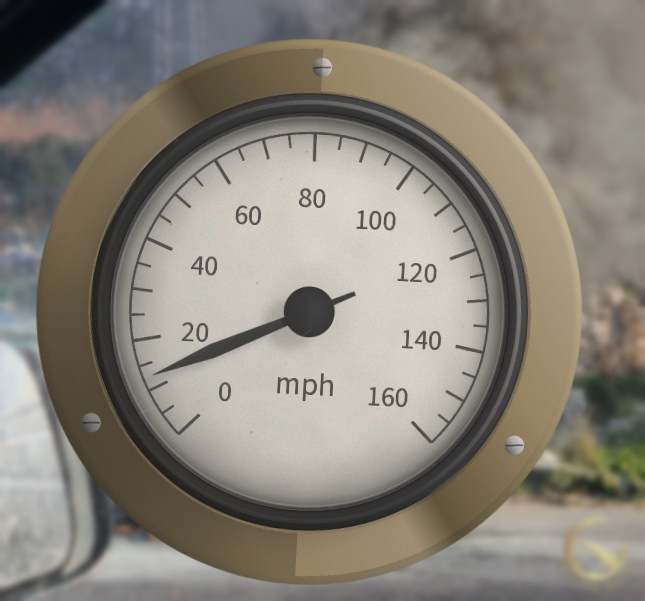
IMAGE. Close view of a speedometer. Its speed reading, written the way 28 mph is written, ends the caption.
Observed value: 12.5 mph
